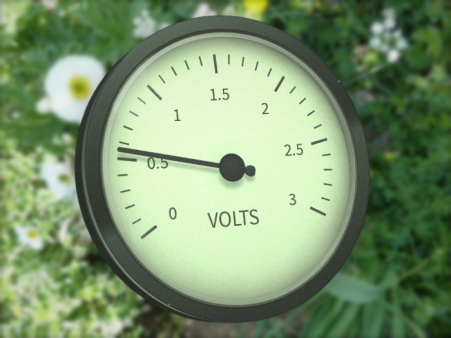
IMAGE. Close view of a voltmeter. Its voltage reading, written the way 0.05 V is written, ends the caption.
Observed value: 0.55 V
